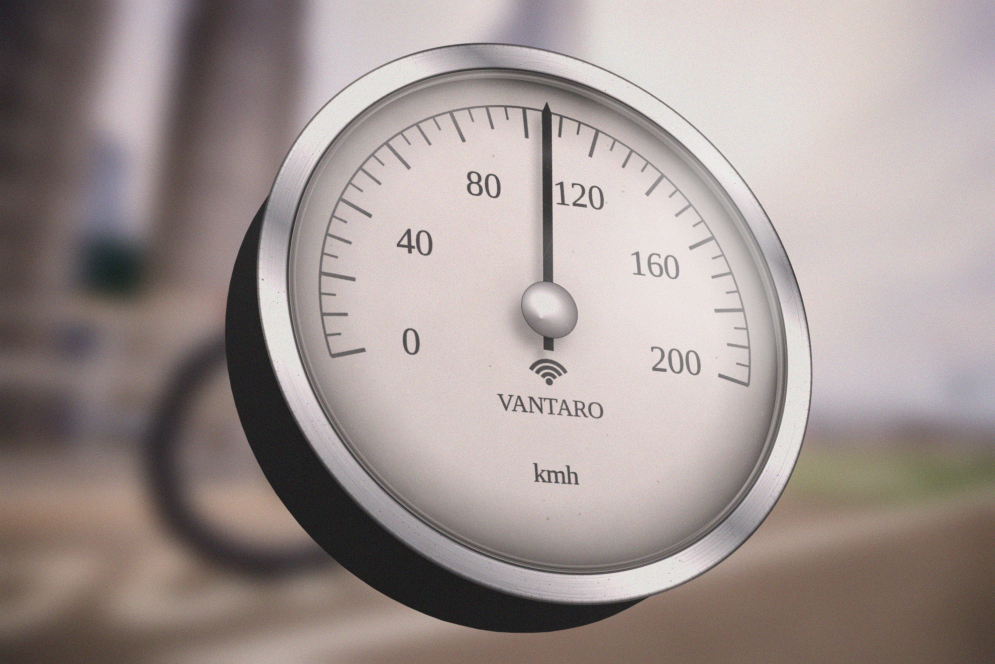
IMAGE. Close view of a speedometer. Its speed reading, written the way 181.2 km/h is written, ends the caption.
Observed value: 105 km/h
